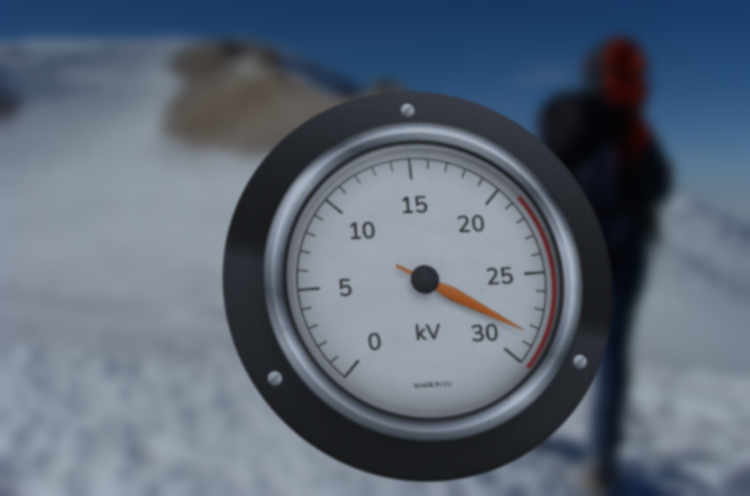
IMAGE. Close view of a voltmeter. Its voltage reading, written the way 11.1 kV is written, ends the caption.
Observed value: 28.5 kV
